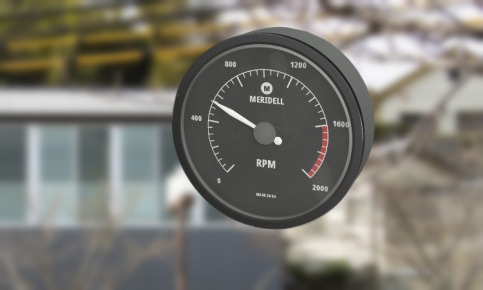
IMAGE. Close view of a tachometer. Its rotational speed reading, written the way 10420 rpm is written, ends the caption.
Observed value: 550 rpm
